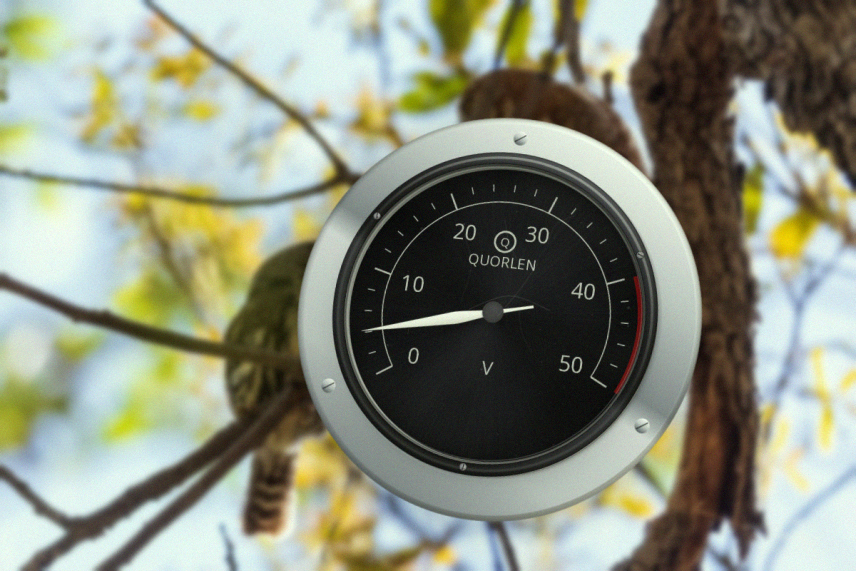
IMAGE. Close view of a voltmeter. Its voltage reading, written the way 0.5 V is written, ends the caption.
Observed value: 4 V
